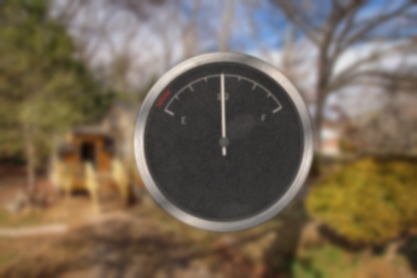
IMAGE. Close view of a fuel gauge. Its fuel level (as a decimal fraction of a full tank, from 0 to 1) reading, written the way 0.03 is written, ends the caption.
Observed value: 0.5
